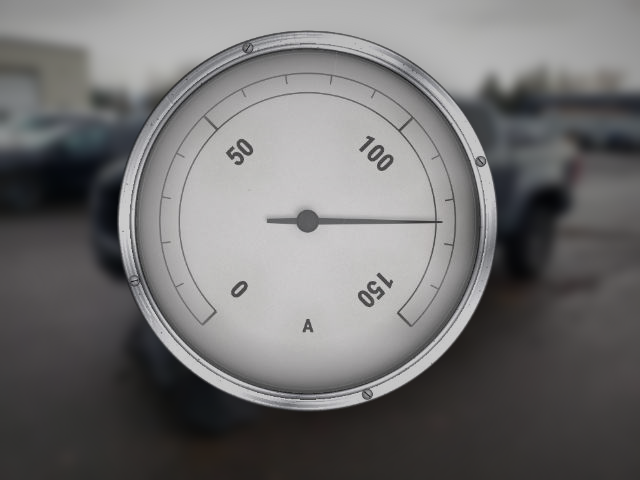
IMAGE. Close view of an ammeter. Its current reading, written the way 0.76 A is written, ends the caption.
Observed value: 125 A
